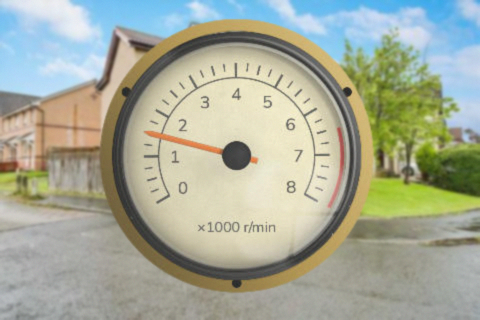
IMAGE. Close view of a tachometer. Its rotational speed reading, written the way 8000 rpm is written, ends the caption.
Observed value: 1500 rpm
